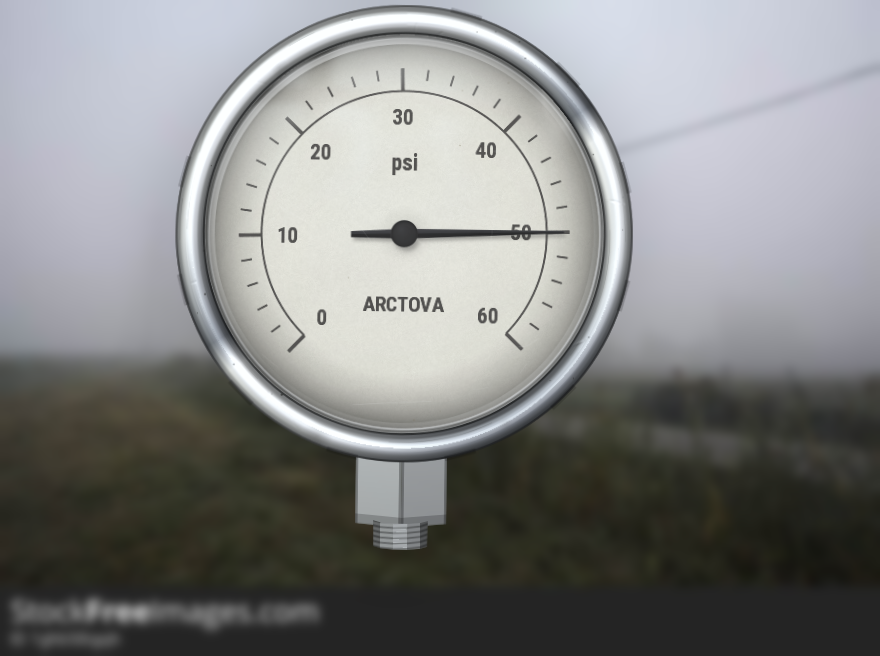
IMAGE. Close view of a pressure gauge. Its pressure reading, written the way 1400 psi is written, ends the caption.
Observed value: 50 psi
